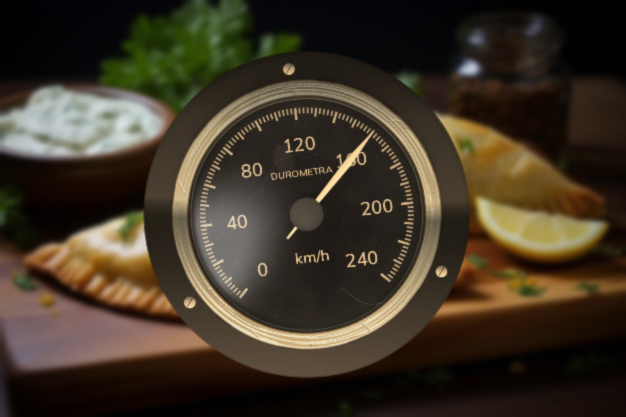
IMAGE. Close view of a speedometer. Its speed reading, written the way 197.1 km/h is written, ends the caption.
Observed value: 160 km/h
